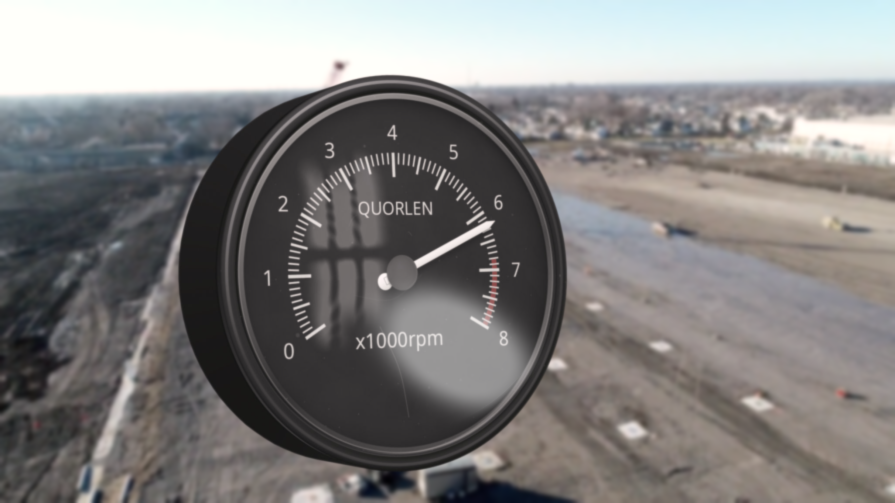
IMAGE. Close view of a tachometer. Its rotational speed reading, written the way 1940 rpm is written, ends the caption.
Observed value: 6200 rpm
